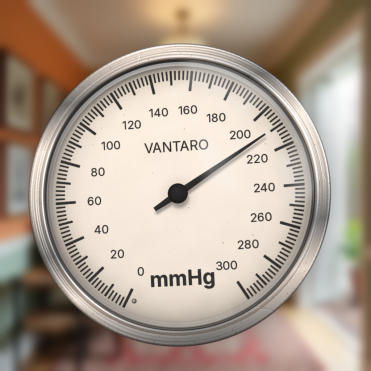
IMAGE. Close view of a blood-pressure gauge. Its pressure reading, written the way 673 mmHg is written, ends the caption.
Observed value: 210 mmHg
